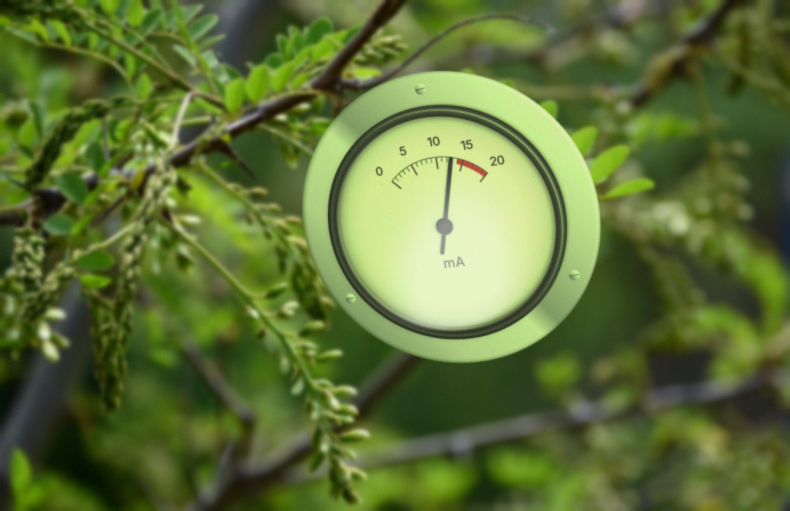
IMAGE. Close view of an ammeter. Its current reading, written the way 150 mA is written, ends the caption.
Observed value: 13 mA
